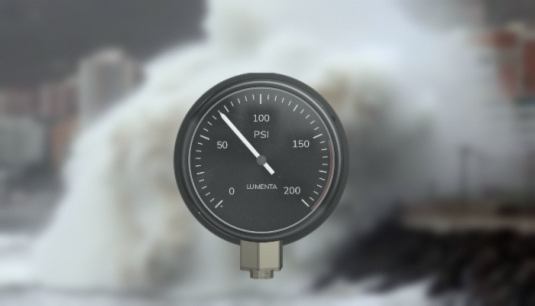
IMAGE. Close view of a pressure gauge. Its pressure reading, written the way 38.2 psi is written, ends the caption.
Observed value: 70 psi
